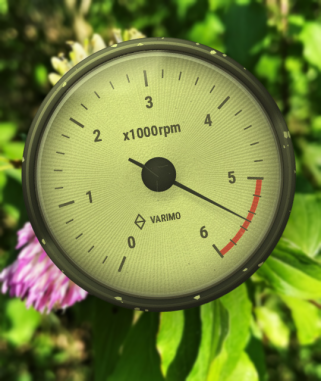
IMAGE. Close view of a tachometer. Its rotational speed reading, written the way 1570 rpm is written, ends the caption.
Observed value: 5500 rpm
